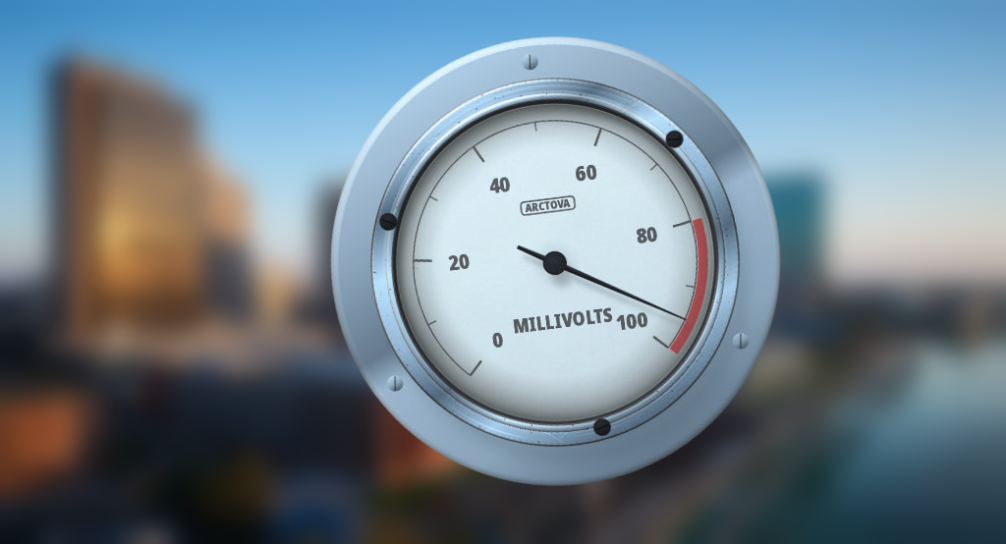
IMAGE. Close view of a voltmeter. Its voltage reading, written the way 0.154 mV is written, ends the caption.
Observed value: 95 mV
